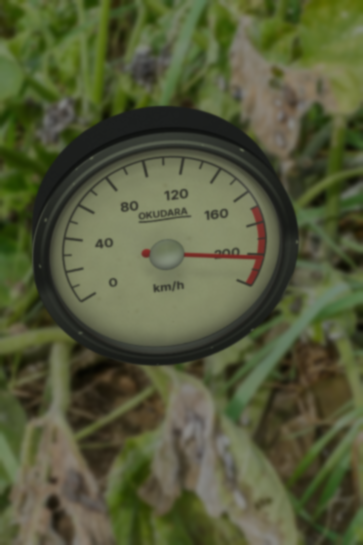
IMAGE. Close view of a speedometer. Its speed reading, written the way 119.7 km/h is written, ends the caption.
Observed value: 200 km/h
